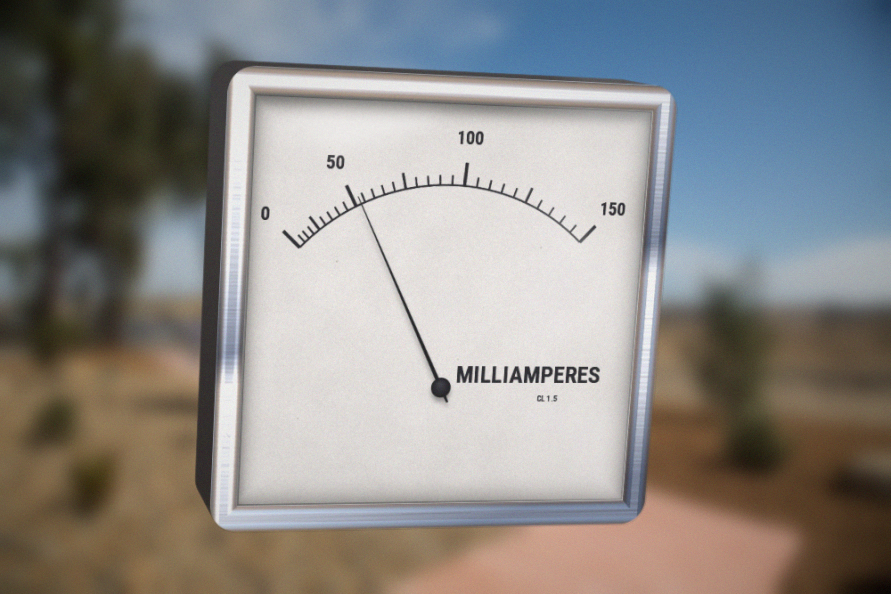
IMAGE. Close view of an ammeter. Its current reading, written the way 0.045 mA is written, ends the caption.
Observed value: 52.5 mA
